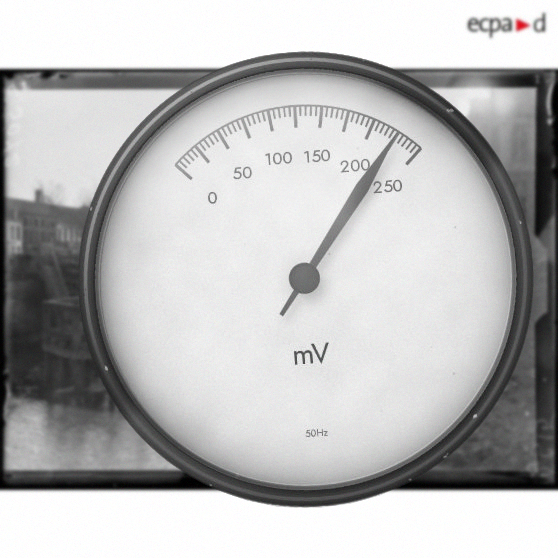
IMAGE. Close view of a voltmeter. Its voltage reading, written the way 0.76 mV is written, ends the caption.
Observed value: 225 mV
